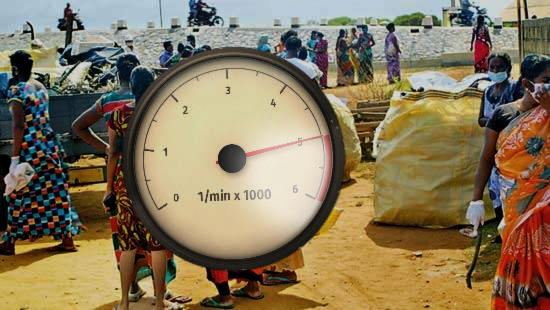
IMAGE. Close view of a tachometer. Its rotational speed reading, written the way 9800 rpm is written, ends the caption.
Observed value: 5000 rpm
